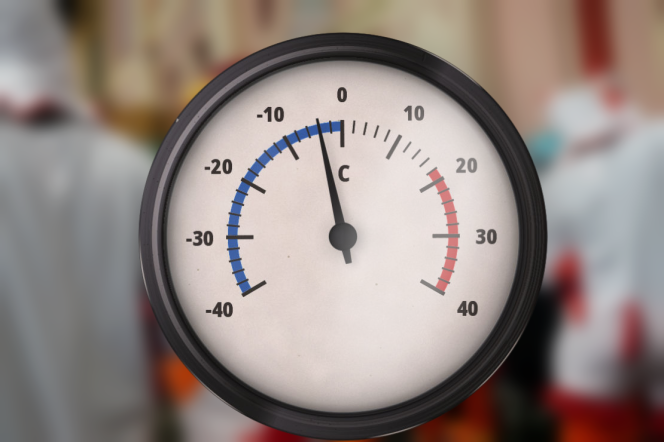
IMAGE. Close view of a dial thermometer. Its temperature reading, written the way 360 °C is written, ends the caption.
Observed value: -4 °C
